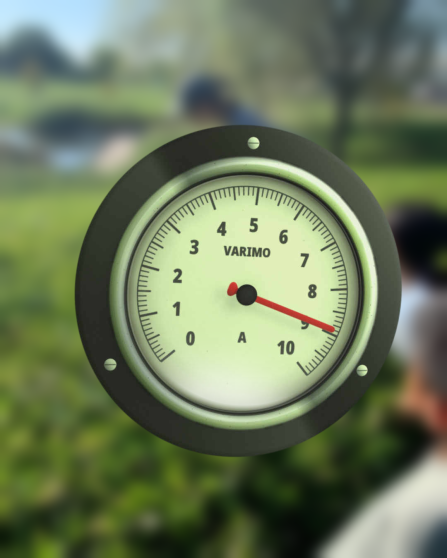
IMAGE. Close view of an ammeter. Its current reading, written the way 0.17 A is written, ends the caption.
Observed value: 8.9 A
